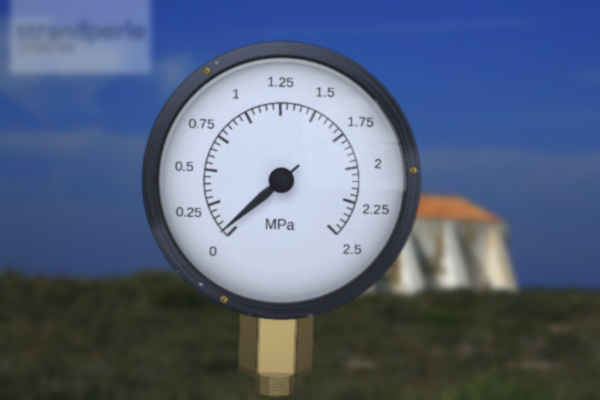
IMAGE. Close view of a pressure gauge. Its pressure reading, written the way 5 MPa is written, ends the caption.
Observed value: 0.05 MPa
